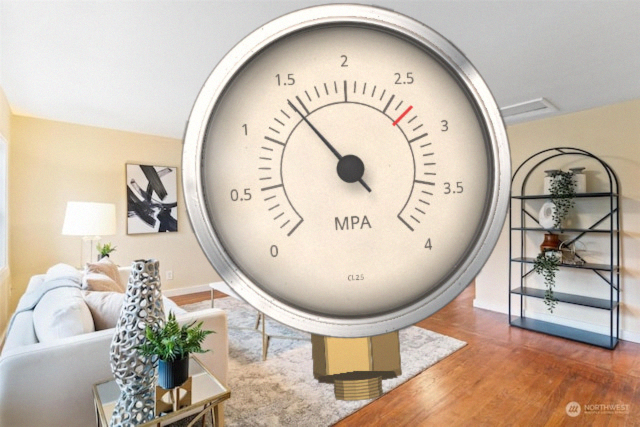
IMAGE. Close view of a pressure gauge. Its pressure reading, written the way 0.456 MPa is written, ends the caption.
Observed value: 1.4 MPa
